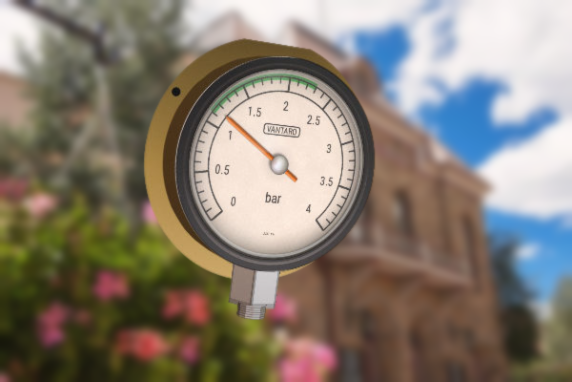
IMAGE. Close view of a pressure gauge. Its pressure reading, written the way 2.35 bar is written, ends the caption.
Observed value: 1.15 bar
